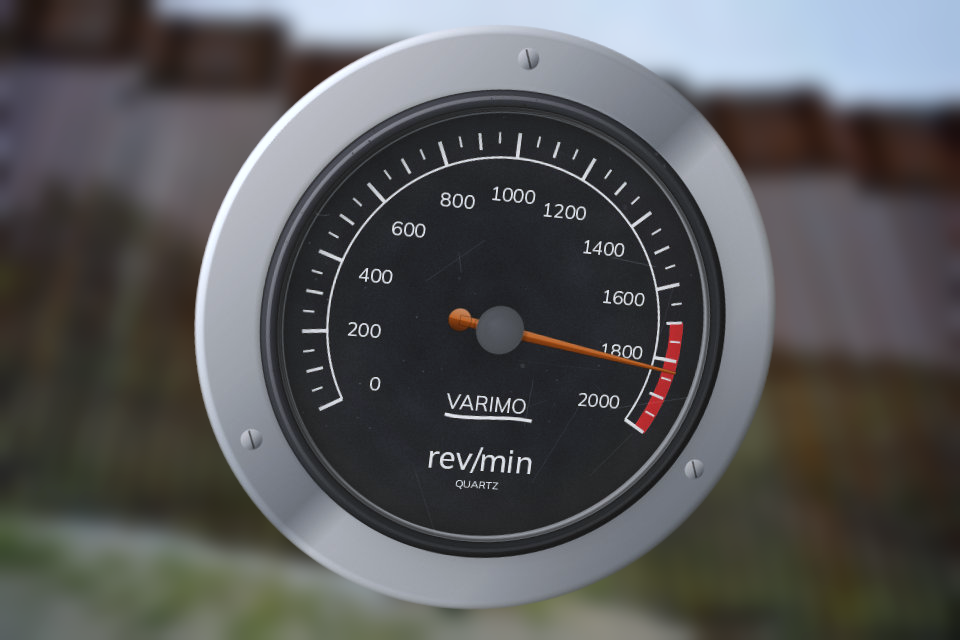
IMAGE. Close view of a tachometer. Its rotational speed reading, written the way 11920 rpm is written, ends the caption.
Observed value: 1825 rpm
